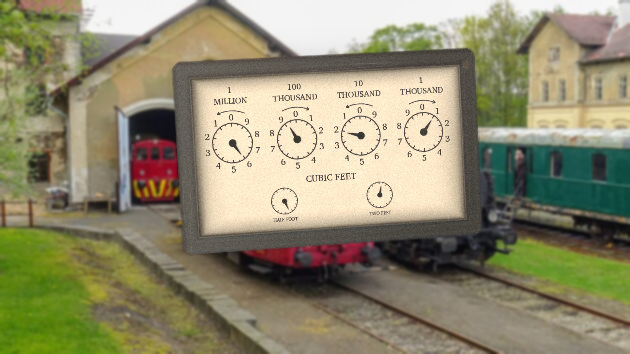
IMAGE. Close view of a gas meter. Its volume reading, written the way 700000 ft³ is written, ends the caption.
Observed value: 592100 ft³
